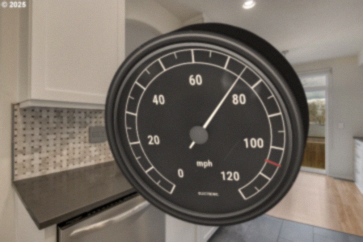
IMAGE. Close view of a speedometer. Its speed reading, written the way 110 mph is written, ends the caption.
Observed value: 75 mph
